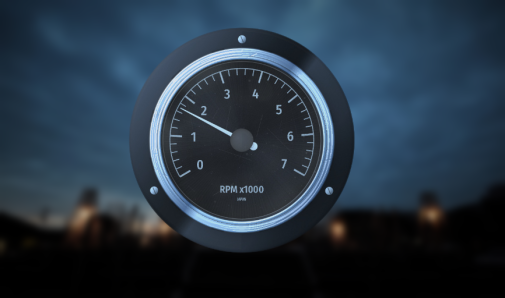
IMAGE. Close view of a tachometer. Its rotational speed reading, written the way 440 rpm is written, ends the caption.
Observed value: 1700 rpm
